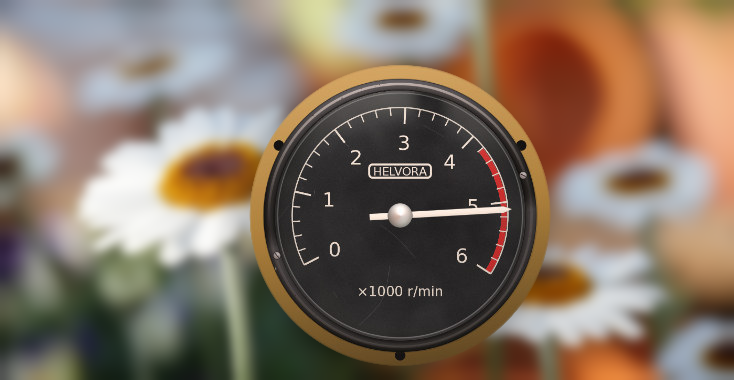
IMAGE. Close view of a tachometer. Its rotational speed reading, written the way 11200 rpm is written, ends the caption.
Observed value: 5100 rpm
